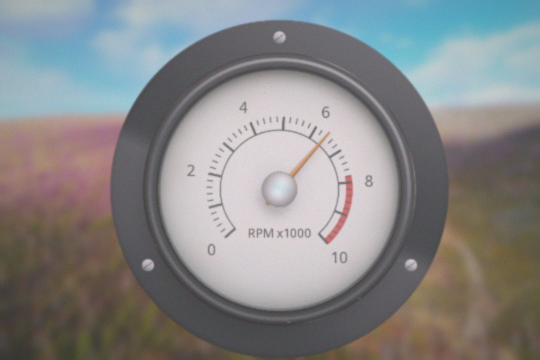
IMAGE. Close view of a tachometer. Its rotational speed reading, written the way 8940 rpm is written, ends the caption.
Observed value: 6400 rpm
